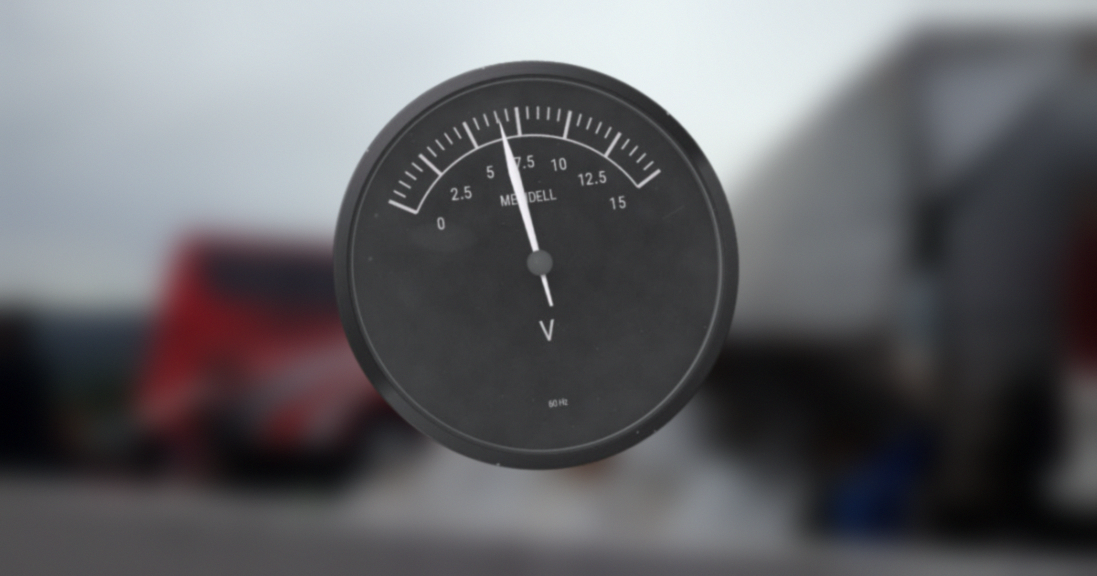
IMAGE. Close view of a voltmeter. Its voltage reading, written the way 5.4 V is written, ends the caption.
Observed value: 6.5 V
